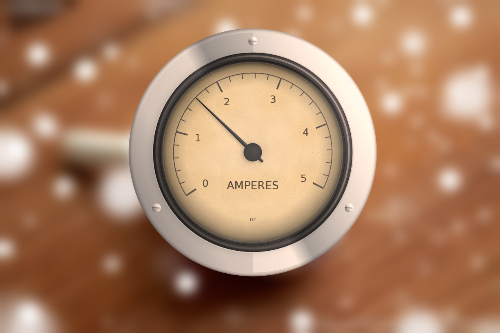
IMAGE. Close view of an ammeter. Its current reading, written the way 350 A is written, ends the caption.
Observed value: 1.6 A
